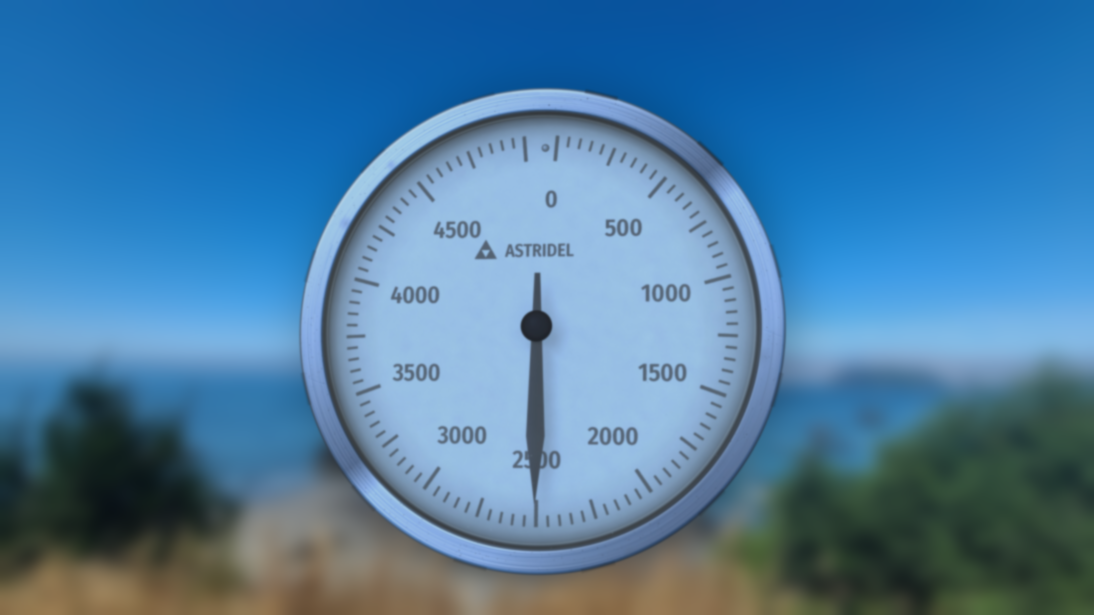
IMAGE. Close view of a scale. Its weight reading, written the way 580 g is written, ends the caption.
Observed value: 2500 g
